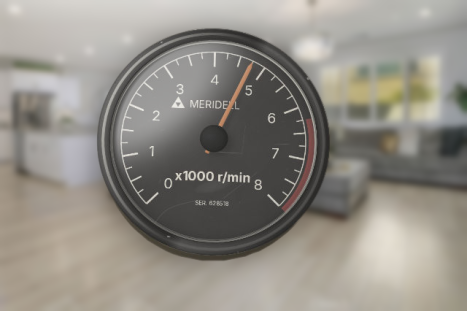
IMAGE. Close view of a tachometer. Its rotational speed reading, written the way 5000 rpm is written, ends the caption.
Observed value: 4750 rpm
